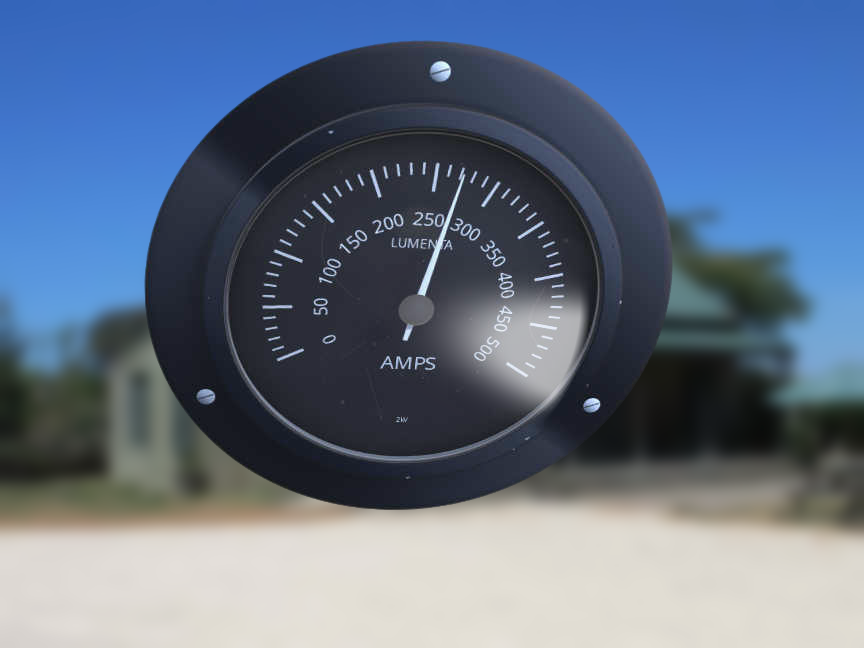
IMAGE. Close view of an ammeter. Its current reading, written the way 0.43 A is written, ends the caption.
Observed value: 270 A
